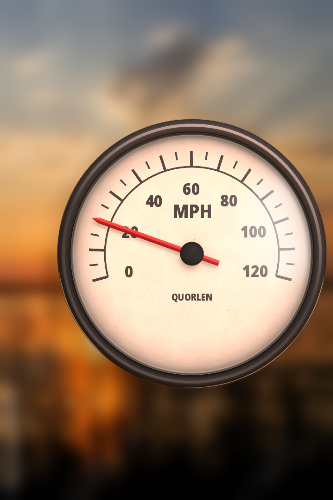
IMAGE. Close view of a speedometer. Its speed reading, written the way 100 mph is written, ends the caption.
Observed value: 20 mph
